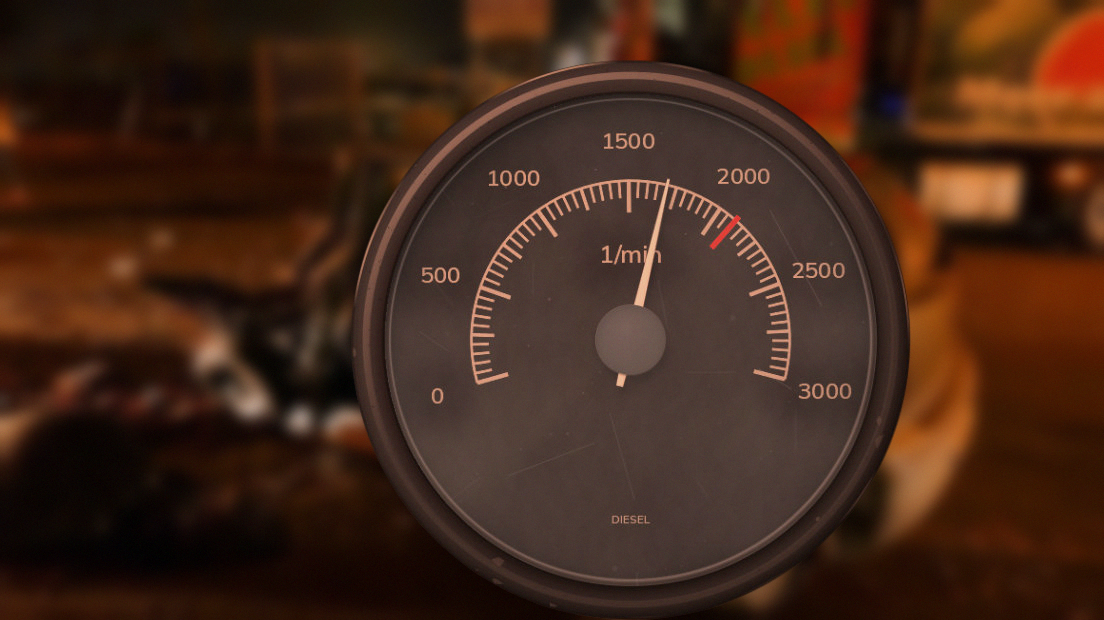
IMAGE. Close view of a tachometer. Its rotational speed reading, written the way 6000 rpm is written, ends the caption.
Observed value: 1700 rpm
